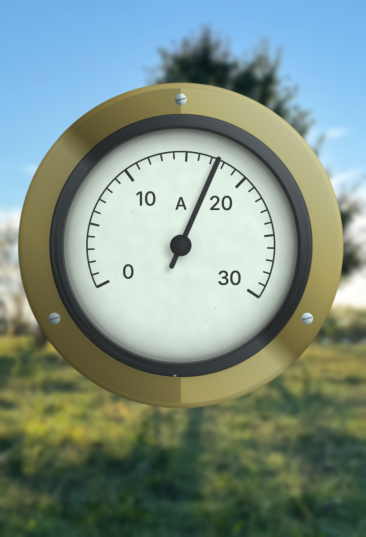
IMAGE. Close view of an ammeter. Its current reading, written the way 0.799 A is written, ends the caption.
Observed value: 17.5 A
